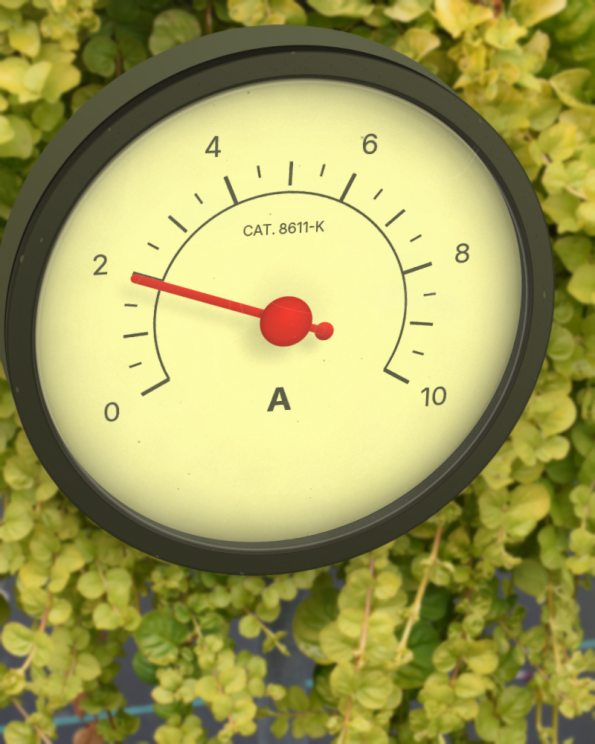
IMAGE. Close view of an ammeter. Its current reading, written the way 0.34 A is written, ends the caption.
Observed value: 2 A
